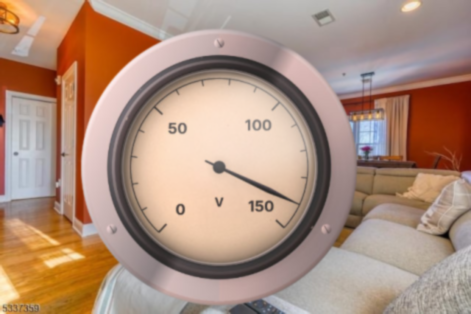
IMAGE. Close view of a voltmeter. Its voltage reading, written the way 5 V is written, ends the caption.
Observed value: 140 V
